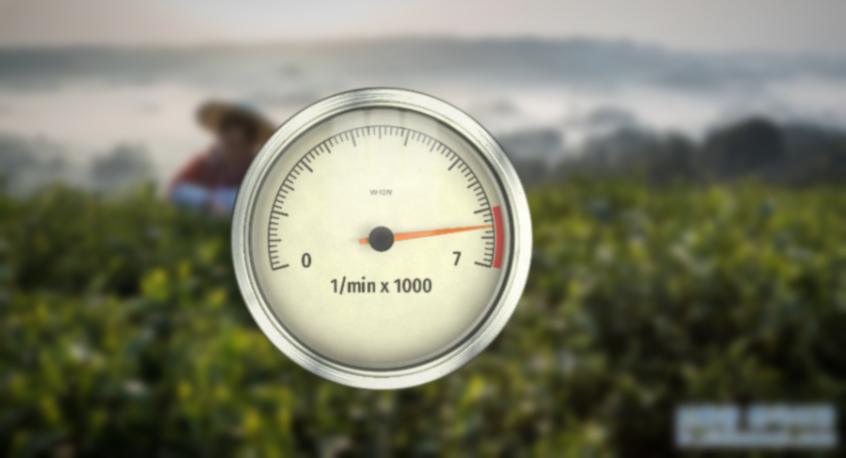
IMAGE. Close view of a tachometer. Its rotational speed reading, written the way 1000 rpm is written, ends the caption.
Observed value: 6300 rpm
